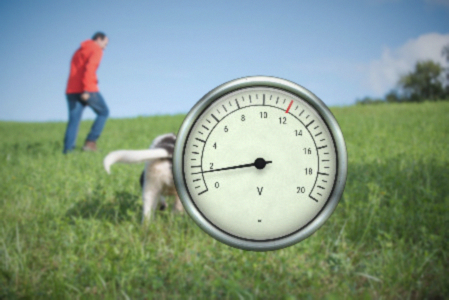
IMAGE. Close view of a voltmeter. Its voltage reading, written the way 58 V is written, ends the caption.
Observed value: 1.5 V
